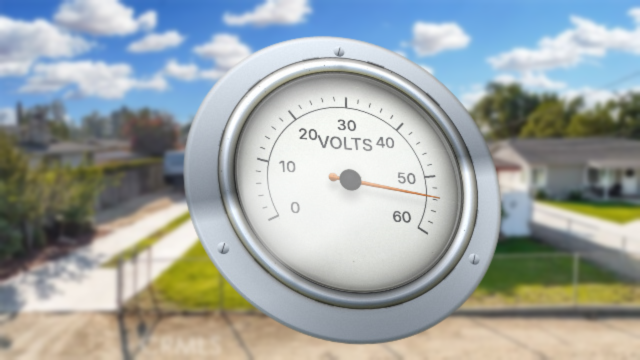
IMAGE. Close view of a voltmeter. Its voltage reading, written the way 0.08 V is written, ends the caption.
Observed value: 54 V
